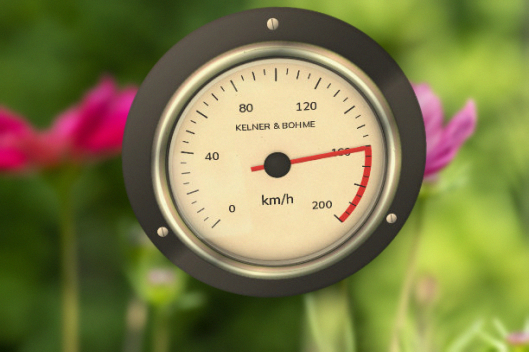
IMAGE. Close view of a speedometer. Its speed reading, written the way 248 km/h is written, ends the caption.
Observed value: 160 km/h
